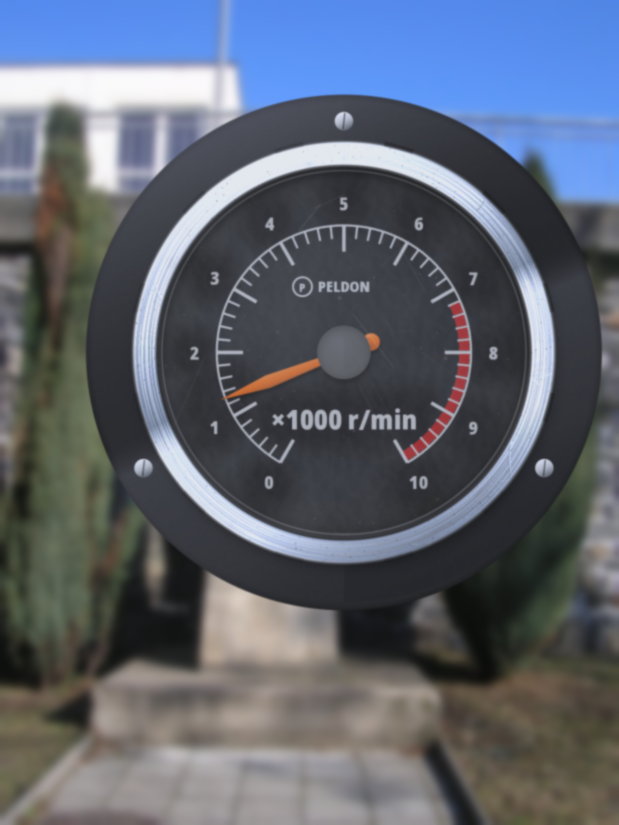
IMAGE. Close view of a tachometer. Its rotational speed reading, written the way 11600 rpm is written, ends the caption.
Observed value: 1300 rpm
